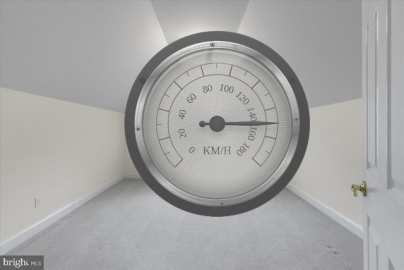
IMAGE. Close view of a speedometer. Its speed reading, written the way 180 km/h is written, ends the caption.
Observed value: 150 km/h
